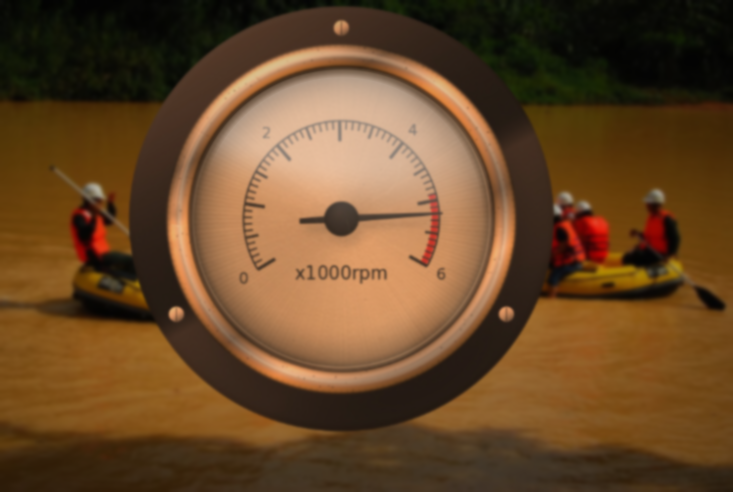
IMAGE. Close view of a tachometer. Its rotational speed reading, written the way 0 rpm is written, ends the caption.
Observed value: 5200 rpm
